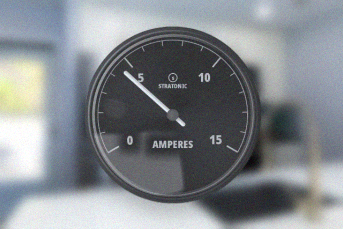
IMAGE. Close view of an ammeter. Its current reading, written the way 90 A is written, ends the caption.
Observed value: 4.5 A
